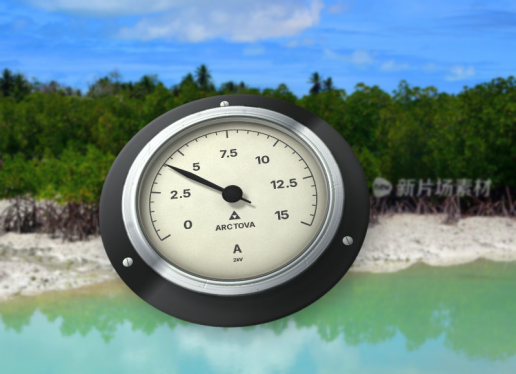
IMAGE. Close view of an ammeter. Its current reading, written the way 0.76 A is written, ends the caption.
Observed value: 4 A
